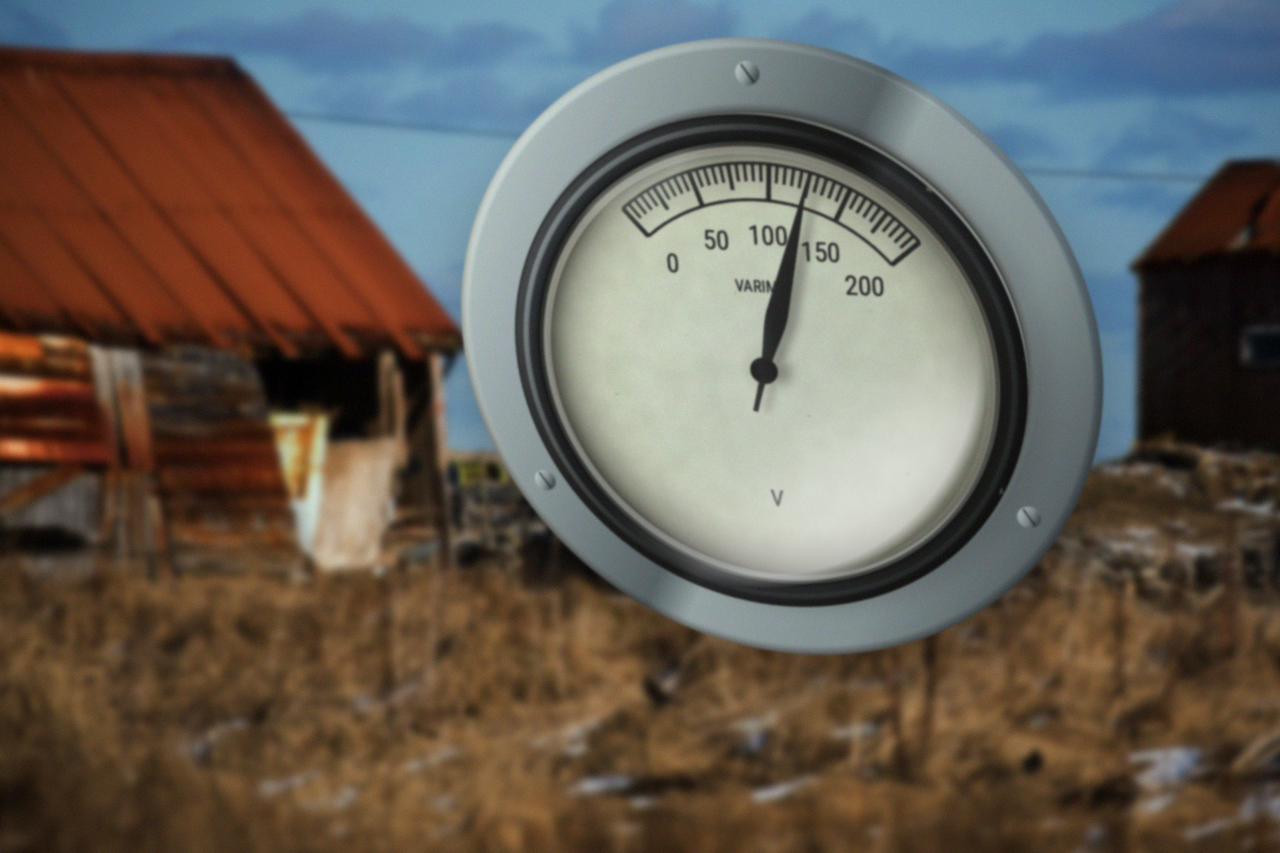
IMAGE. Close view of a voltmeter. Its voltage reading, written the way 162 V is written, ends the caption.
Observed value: 125 V
